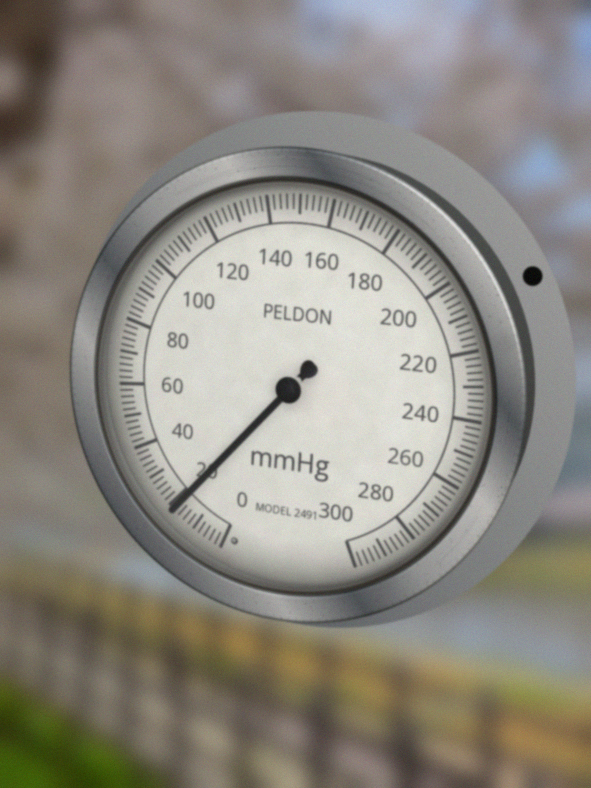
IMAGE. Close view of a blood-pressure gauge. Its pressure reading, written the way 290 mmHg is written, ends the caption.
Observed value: 18 mmHg
